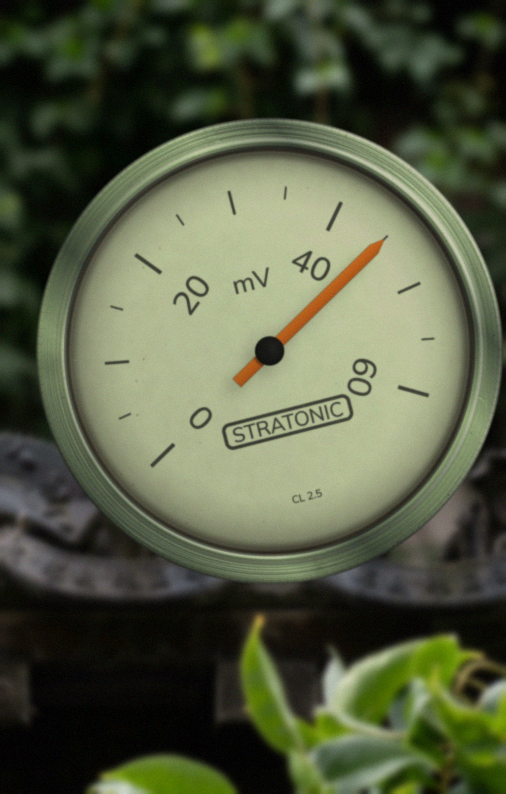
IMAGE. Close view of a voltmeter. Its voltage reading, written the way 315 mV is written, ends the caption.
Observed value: 45 mV
